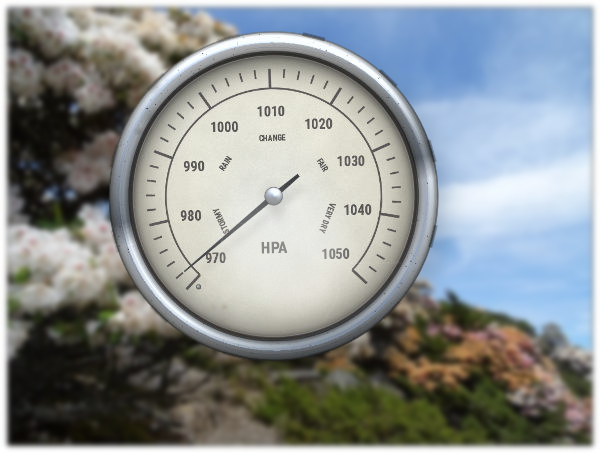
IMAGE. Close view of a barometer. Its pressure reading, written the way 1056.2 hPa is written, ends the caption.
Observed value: 972 hPa
